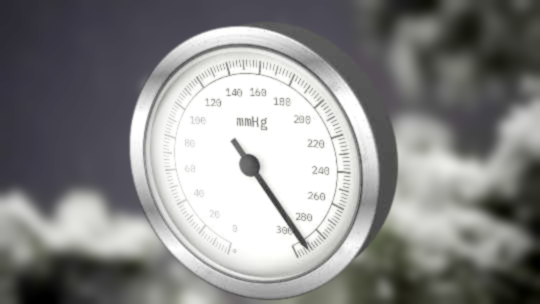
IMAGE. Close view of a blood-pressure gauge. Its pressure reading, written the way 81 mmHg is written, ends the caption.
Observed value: 290 mmHg
